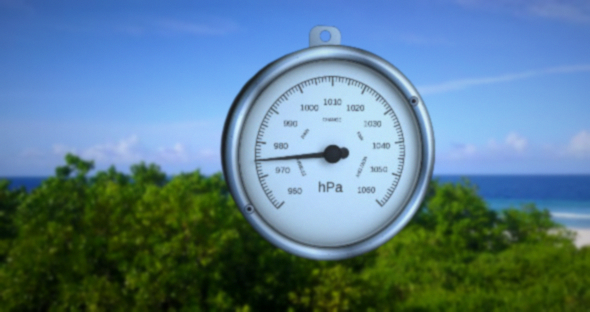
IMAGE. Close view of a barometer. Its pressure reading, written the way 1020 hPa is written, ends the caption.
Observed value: 975 hPa
